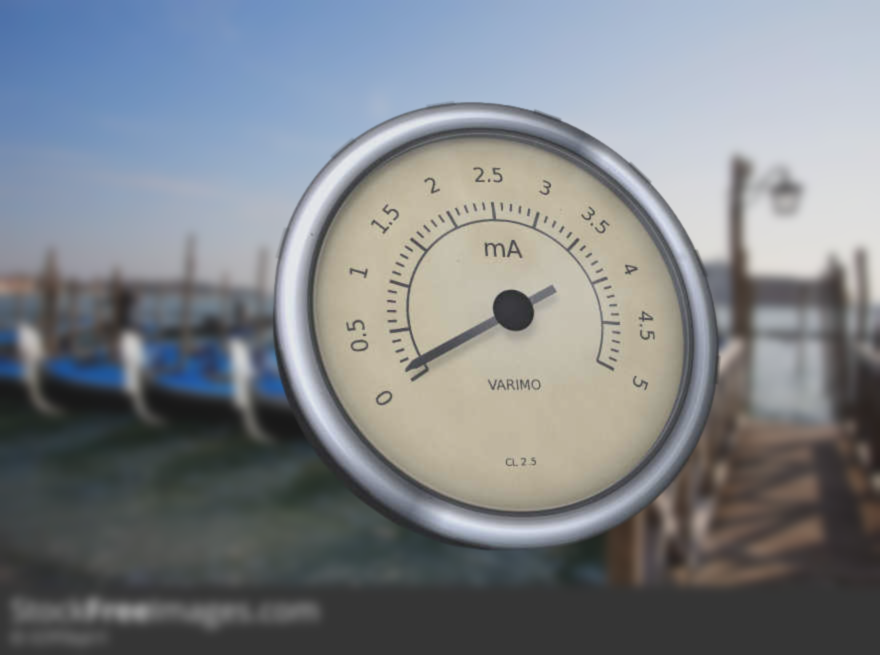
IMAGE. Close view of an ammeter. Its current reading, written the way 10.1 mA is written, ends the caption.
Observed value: 0.1 mA
